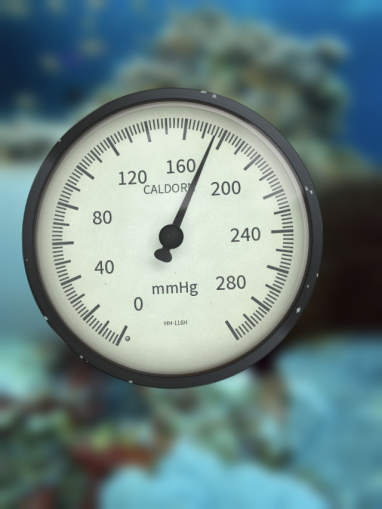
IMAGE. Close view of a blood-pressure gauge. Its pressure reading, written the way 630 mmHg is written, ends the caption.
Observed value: 176 mmHg
